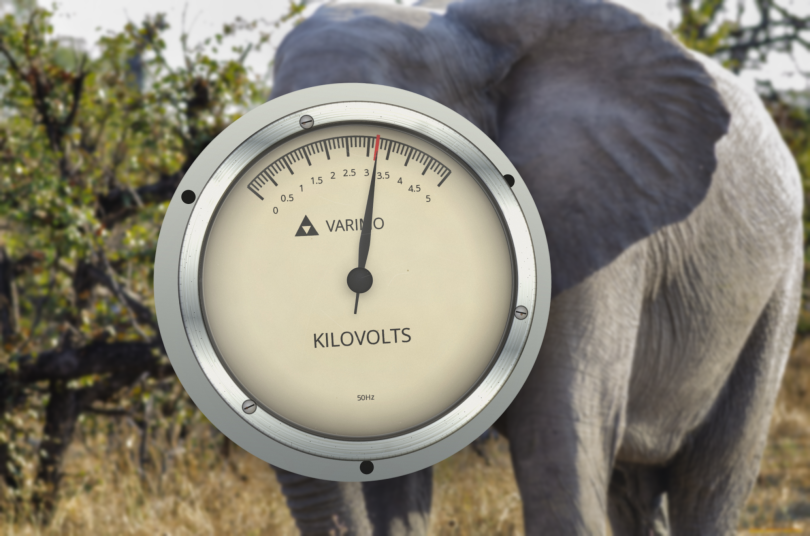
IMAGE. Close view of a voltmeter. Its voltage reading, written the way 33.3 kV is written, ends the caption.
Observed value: 3.2 kV
